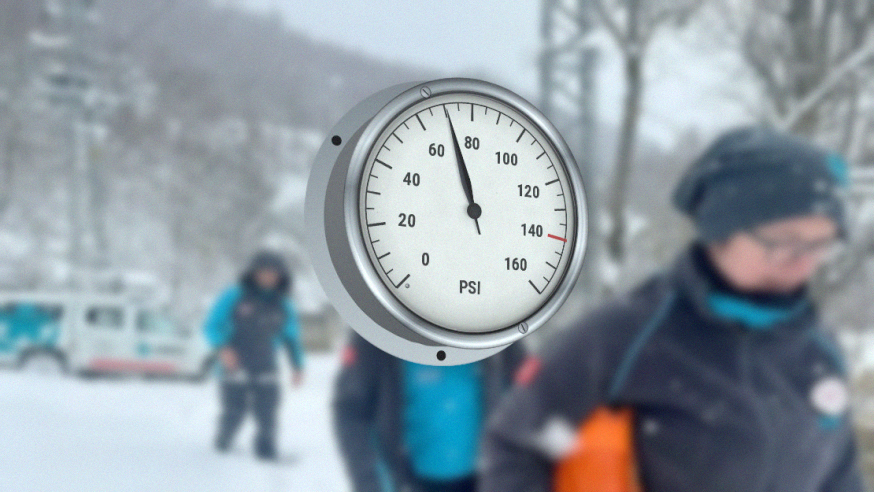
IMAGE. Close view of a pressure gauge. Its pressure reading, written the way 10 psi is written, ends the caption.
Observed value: 70 psi
